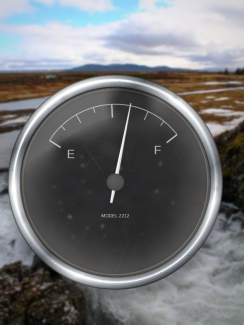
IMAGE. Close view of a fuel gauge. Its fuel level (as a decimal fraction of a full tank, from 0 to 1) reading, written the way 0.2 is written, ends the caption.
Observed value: 0.625
